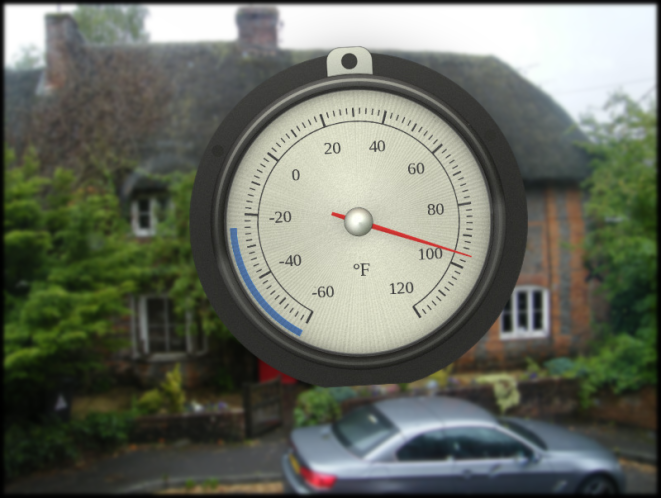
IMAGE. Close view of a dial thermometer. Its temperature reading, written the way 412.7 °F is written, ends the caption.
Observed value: 96 °F
